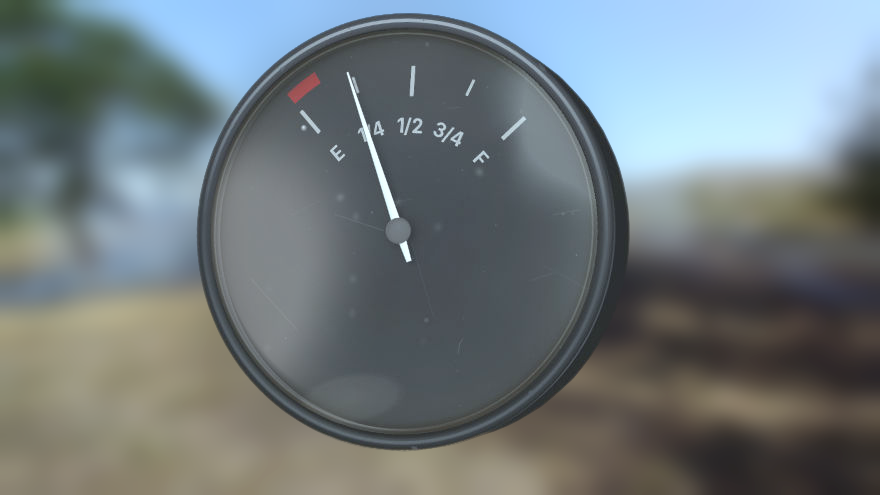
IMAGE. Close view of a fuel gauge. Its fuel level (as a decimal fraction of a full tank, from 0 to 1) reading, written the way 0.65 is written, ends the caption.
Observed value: 0.25
